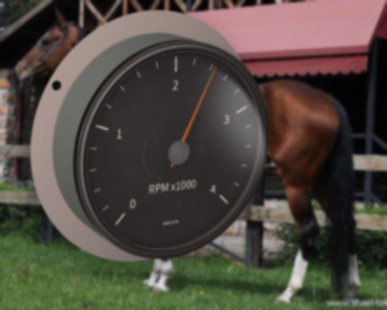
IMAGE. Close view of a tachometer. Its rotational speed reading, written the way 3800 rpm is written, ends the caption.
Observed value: 2400 rpm
